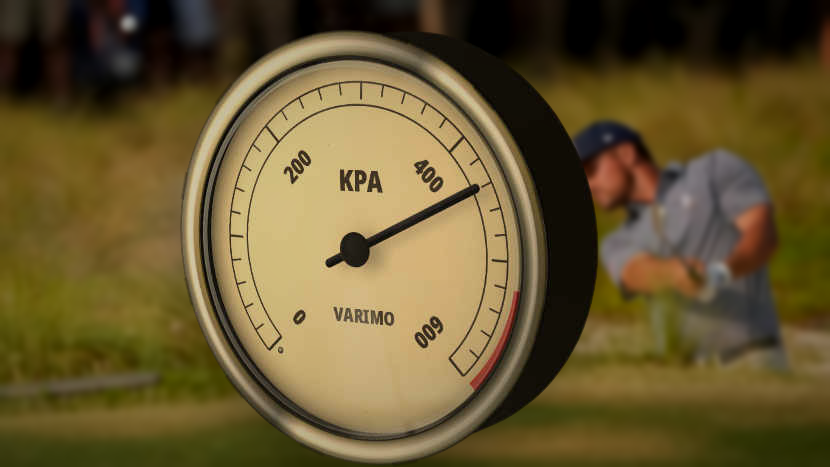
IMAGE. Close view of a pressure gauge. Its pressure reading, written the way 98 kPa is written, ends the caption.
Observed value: 440 kPa
